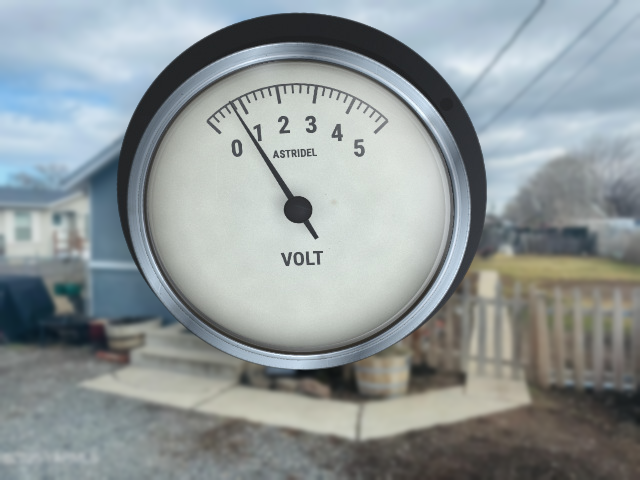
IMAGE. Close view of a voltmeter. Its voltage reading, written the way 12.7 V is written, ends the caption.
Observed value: 0.8 V
